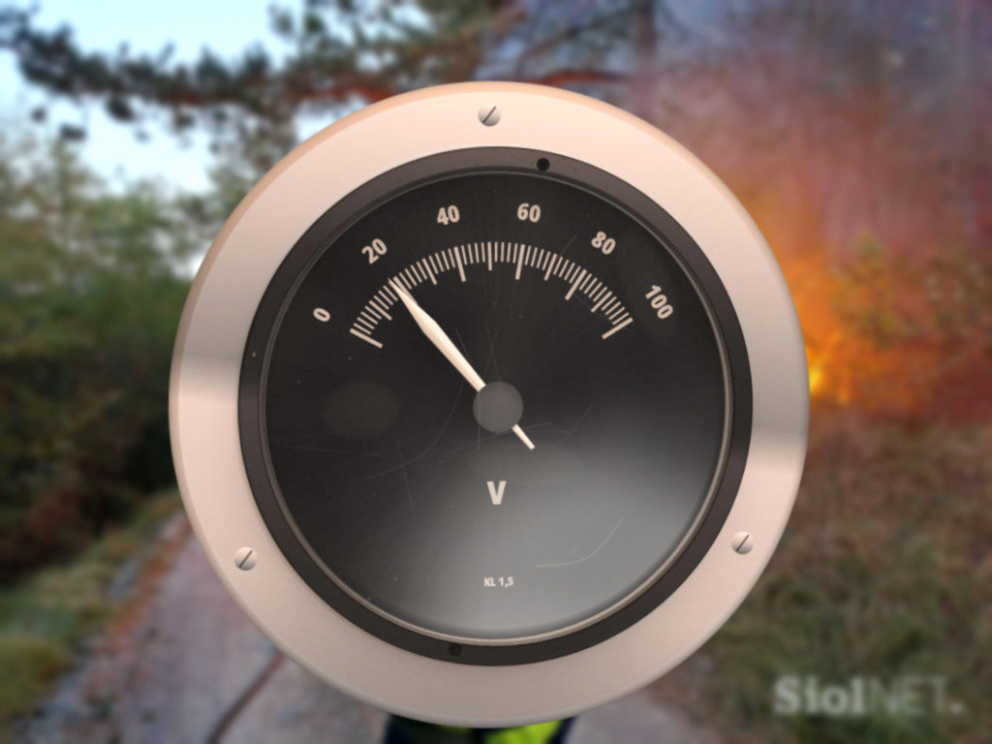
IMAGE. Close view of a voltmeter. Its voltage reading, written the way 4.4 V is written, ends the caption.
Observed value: 18 V
